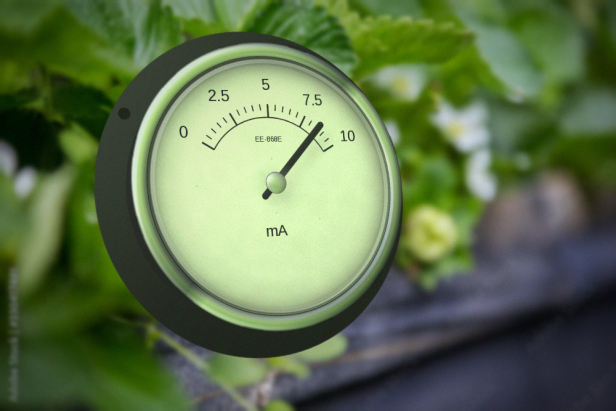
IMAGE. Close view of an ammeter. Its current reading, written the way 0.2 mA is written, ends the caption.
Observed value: 8.5 mA
